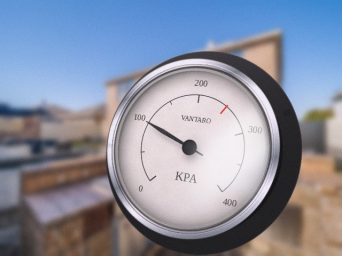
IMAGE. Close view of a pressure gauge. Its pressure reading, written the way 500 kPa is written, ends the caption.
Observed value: 100 kPa
